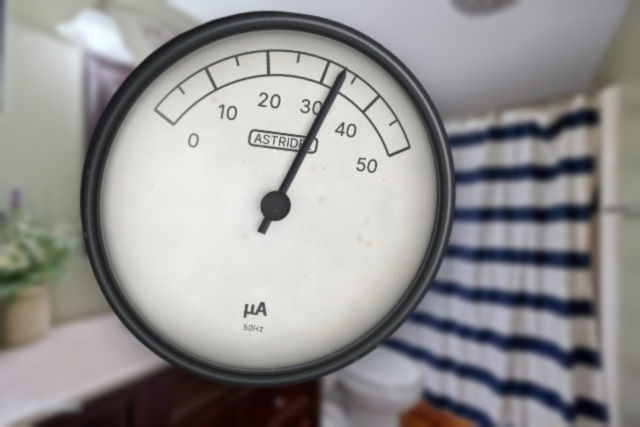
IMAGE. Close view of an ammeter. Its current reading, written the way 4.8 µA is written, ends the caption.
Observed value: 32.5 µA
